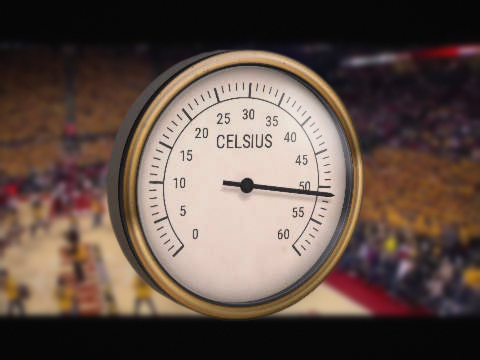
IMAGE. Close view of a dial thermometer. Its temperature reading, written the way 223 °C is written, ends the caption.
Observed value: 51 °C
